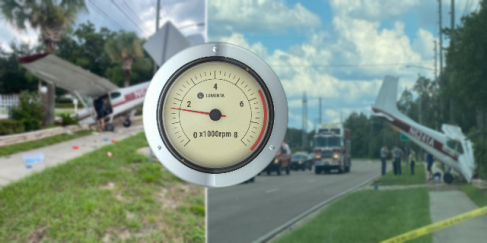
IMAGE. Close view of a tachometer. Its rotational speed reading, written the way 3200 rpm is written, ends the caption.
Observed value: 1600 rpm
